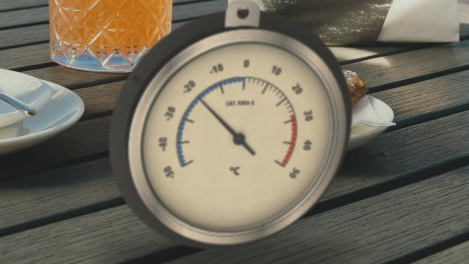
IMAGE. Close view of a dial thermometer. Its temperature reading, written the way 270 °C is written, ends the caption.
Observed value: -20 °C
